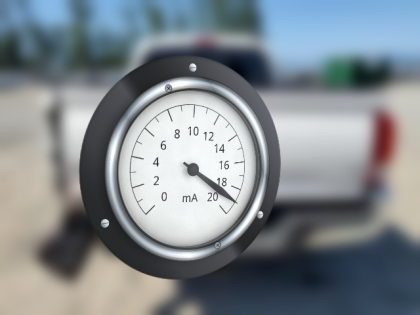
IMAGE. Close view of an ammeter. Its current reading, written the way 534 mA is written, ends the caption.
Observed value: 19 mA
